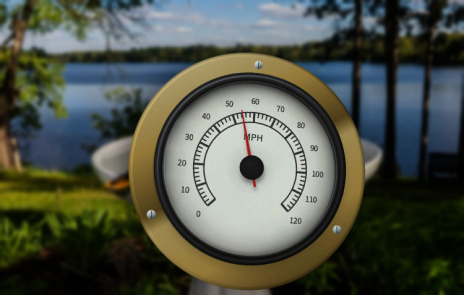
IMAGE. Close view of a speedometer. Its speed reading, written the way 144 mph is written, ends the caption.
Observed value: 54 mph
